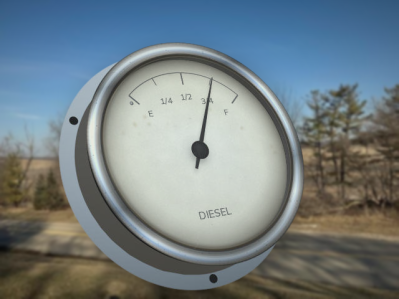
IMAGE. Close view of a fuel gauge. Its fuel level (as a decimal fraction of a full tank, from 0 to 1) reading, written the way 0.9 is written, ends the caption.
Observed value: 0.75
